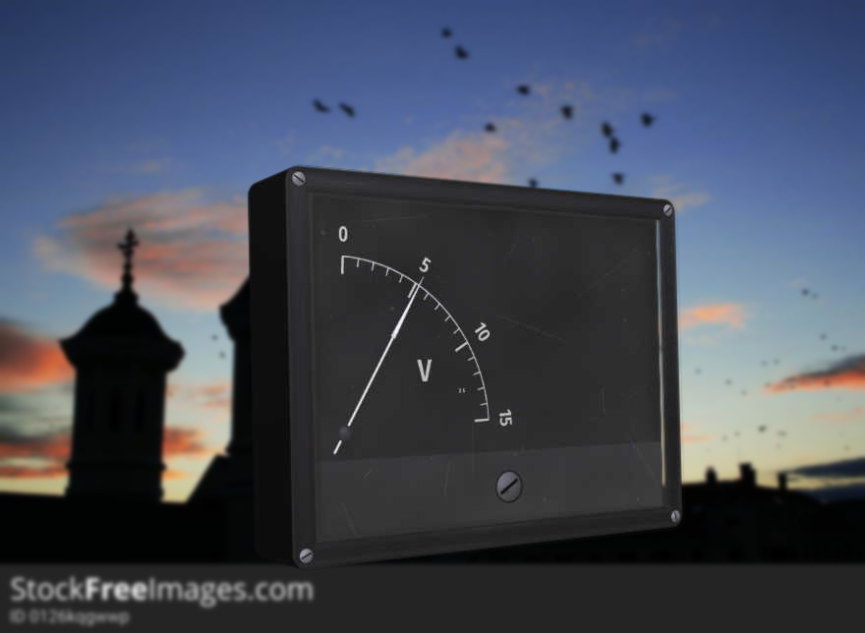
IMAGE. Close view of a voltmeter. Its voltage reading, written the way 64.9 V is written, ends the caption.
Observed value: 5 V
